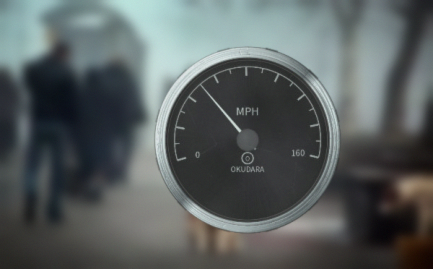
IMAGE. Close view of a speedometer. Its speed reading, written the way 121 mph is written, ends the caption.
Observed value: 50 mph
